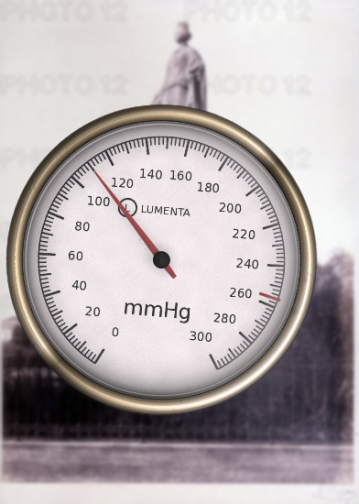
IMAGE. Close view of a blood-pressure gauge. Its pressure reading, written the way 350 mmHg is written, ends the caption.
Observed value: 110 mmHg
